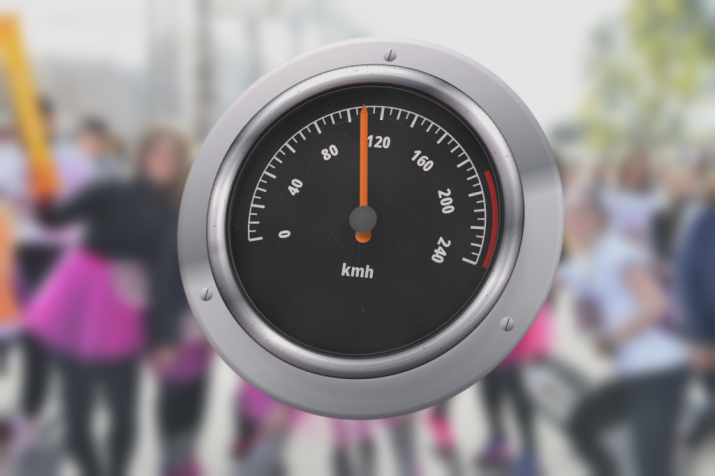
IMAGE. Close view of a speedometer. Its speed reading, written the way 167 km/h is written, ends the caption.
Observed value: 110 km/h
